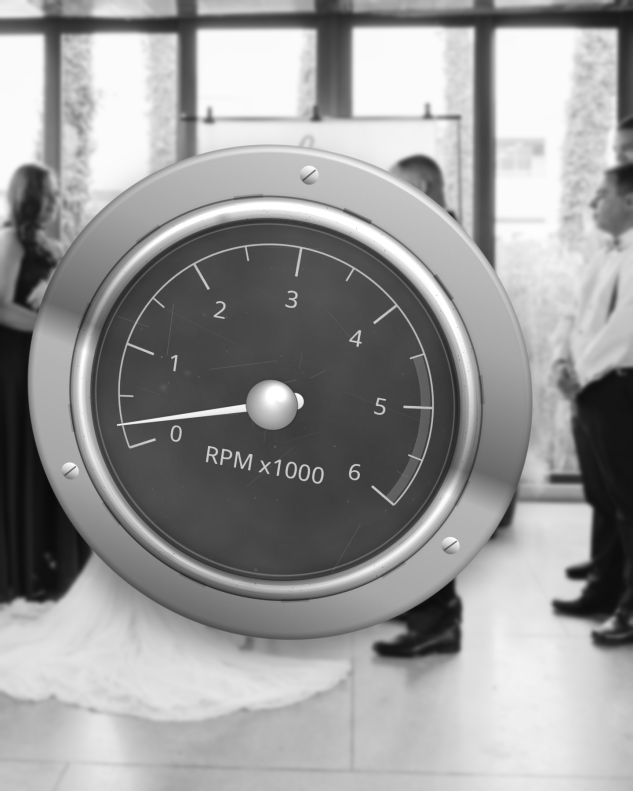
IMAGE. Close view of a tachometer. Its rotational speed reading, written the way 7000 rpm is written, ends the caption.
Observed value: 250 rpm
